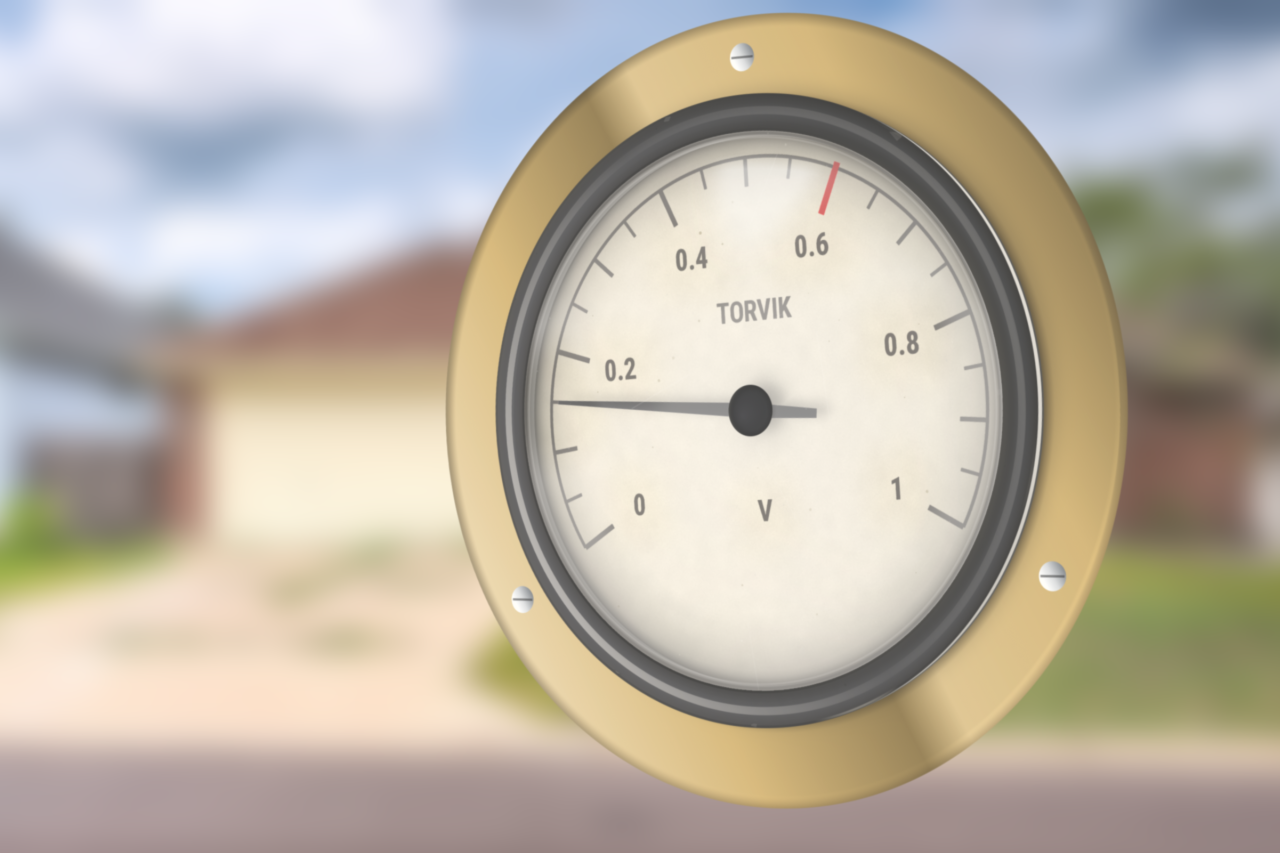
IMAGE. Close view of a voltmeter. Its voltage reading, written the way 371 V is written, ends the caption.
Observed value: 0.15 V
